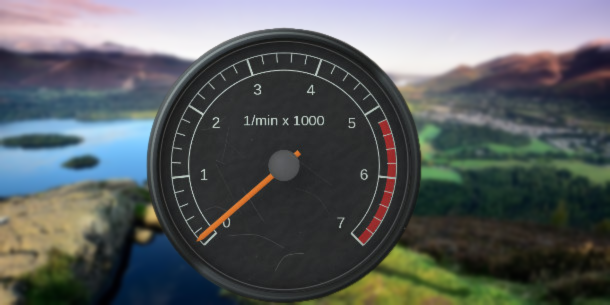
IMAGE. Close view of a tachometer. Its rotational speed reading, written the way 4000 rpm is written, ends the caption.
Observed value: 100 rpm
